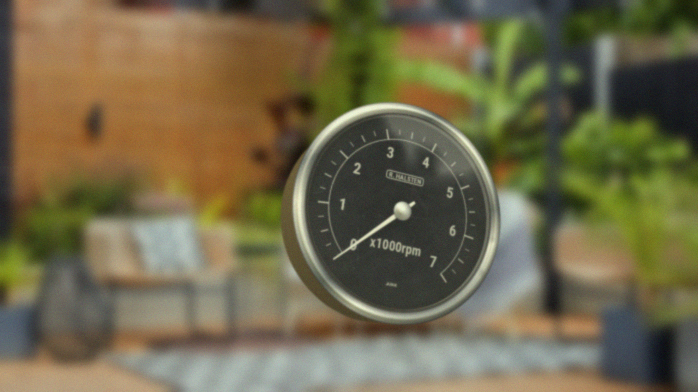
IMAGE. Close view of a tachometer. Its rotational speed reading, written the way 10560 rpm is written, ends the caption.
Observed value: 0 rpm
